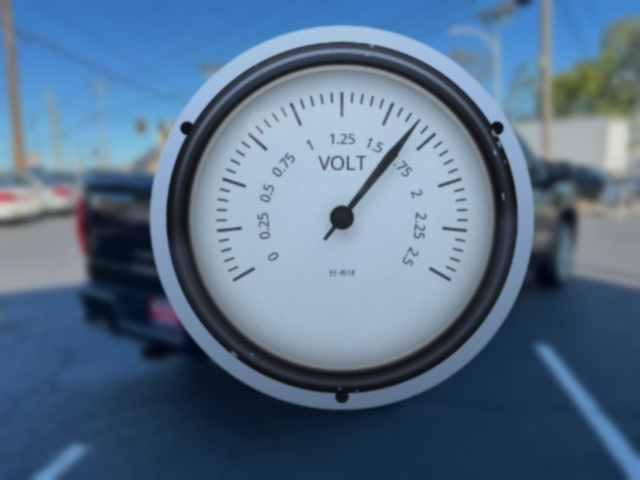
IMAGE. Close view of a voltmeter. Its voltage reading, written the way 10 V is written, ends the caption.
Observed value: 1.65 V
